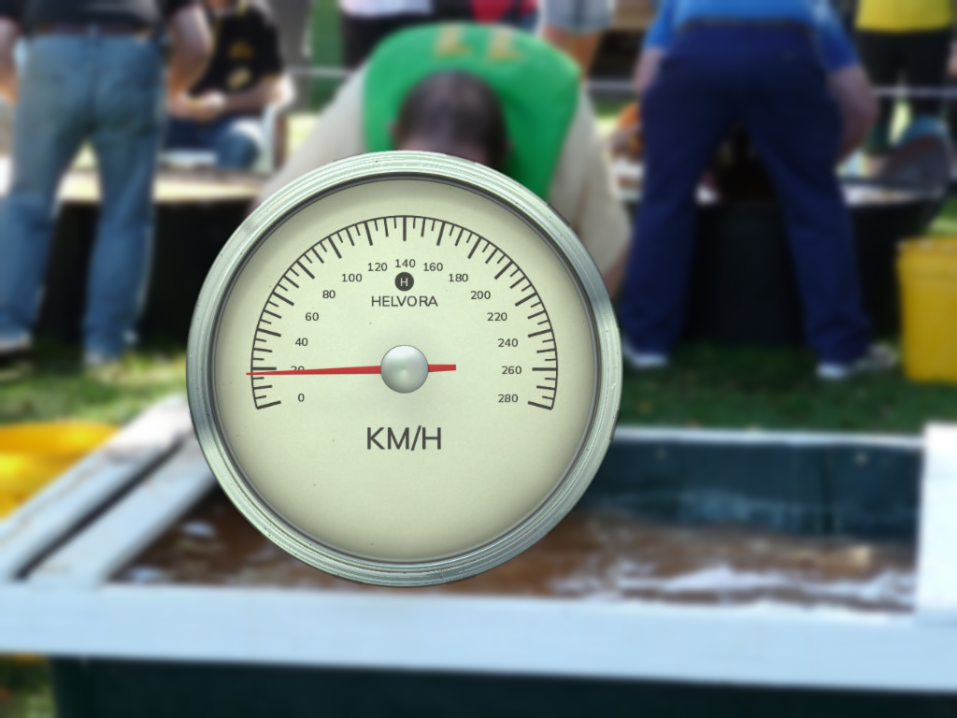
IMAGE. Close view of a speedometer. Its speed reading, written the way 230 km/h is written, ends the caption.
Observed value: 17.5 km/h
